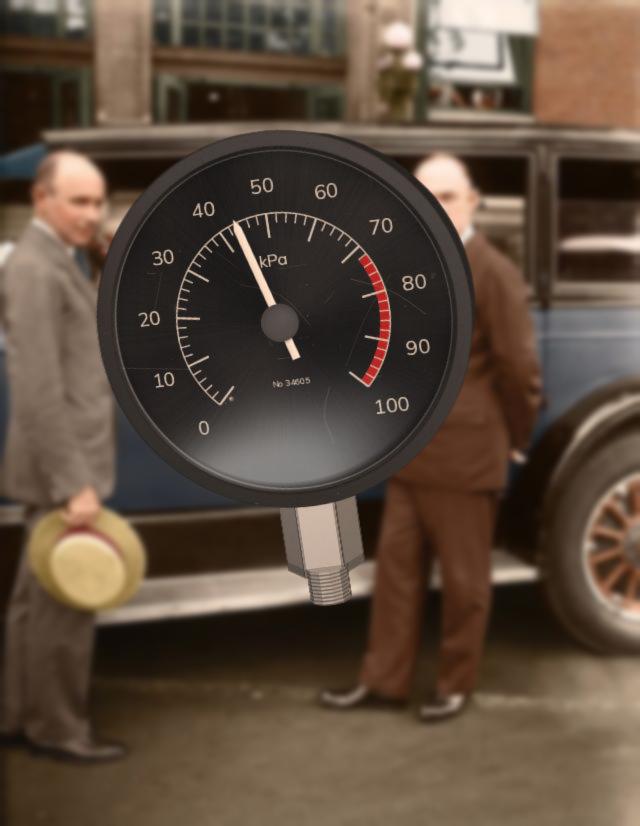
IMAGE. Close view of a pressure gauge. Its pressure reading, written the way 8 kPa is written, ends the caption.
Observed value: 44 kPa
